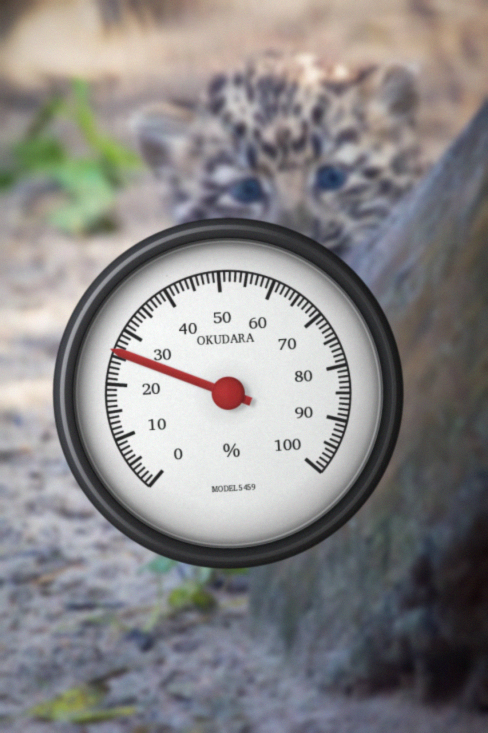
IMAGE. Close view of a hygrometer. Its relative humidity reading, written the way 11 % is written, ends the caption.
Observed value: 26 %
